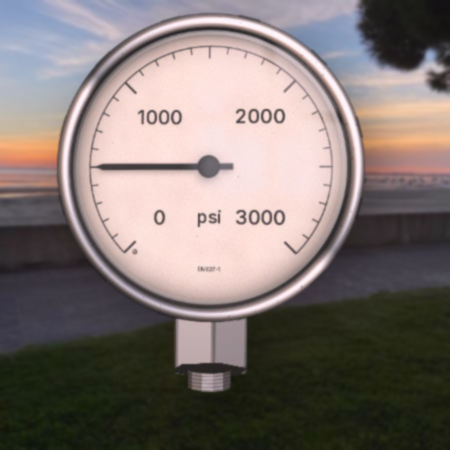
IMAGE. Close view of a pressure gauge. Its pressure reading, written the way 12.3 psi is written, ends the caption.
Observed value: 500 psi
